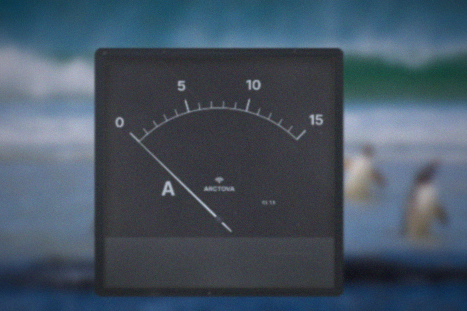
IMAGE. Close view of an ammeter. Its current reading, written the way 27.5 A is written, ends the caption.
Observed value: 0 A
